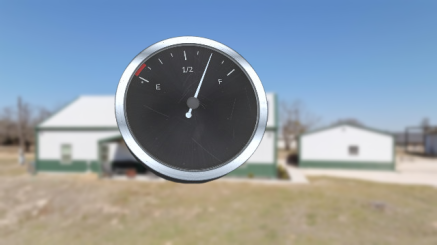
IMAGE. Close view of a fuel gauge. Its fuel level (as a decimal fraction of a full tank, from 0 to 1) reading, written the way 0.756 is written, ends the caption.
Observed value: 0.75
